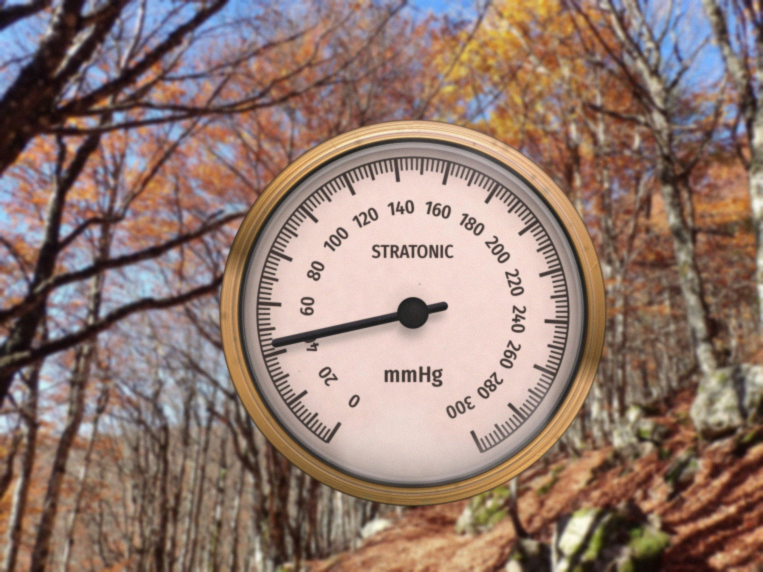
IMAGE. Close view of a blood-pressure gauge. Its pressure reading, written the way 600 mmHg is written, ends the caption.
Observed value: 44 mmHg
